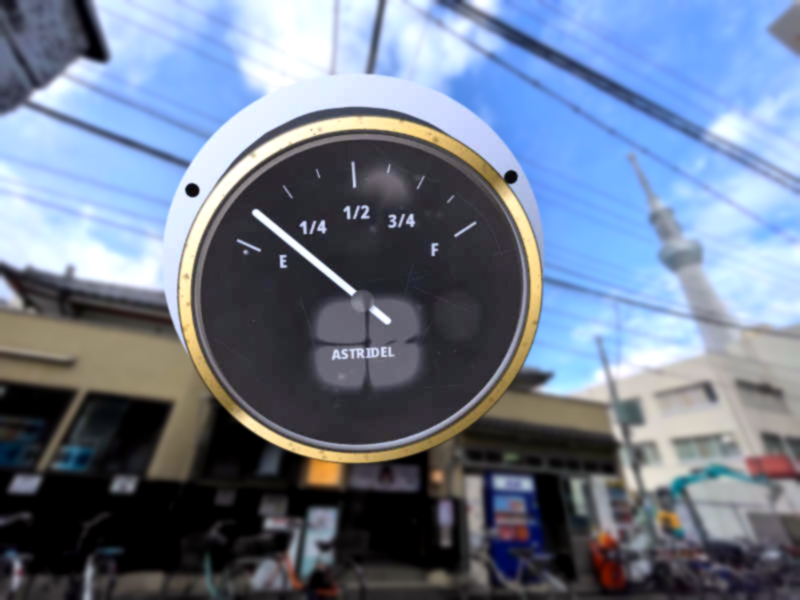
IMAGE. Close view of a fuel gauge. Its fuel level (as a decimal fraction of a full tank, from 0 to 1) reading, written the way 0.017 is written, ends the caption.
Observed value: 0.125
